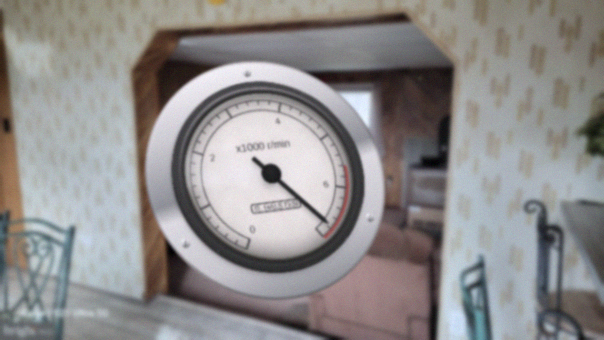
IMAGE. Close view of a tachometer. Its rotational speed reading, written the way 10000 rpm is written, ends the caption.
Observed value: 6800 rpm
